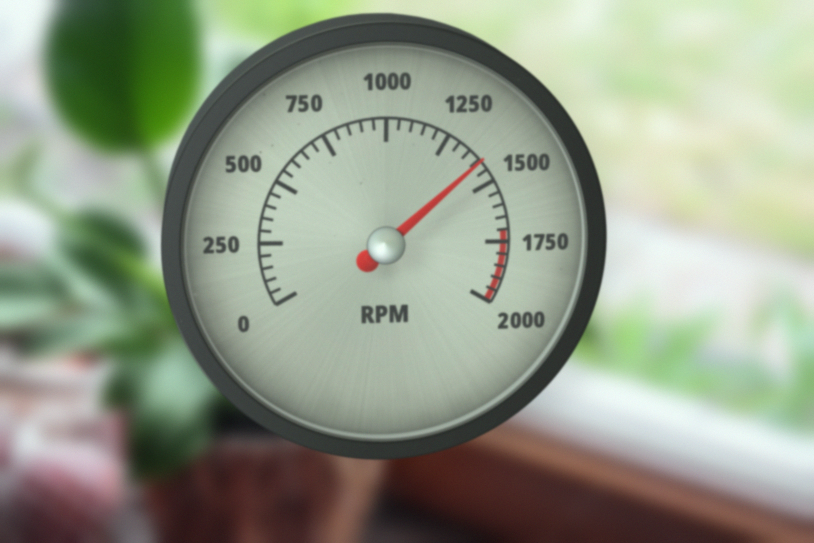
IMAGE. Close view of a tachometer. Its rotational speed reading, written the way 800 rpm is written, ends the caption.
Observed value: 1400 rpm
